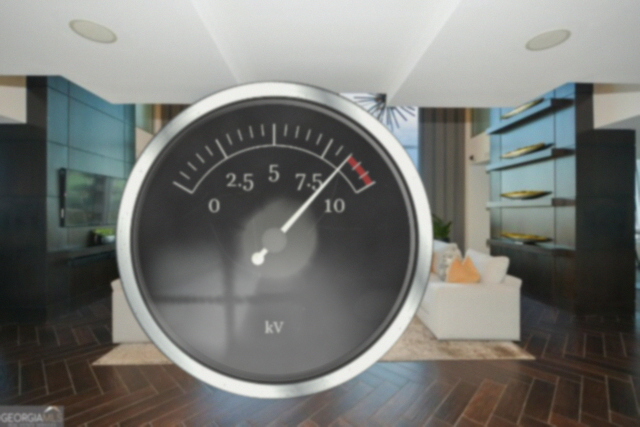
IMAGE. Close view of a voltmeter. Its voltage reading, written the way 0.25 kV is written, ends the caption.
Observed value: 8.5 kV
